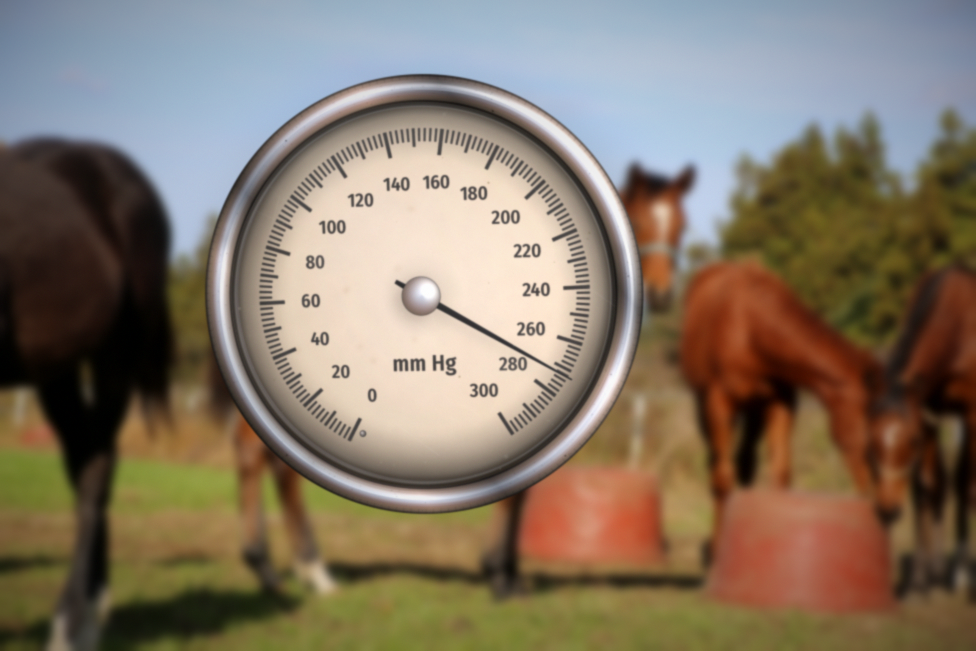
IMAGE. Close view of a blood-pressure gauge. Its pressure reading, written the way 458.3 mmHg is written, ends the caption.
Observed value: 272 mmHg
